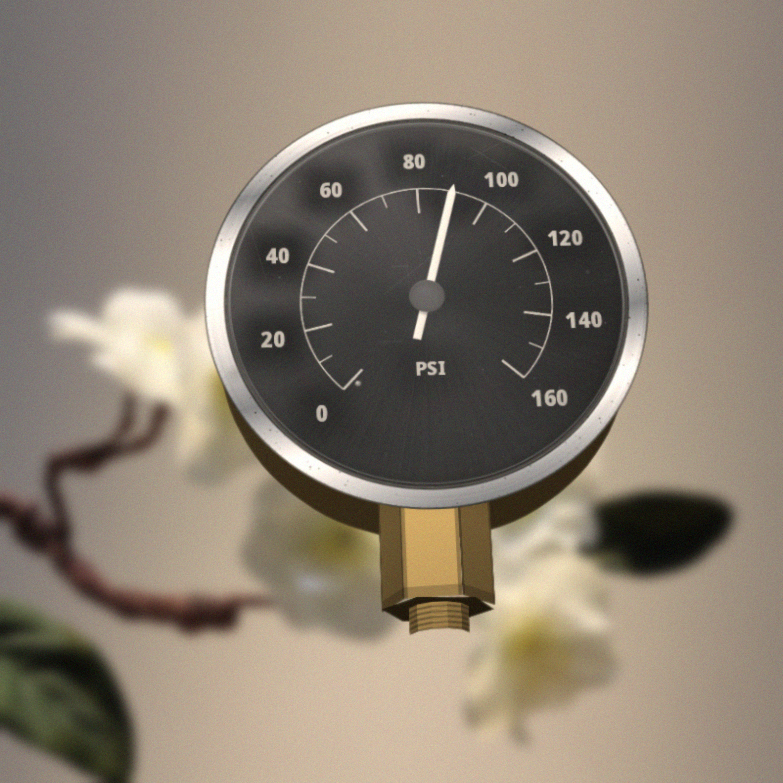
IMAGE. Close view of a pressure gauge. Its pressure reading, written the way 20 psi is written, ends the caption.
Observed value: 90 psi
